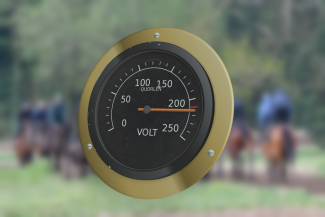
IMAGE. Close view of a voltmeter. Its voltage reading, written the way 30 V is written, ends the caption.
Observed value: 215 V
